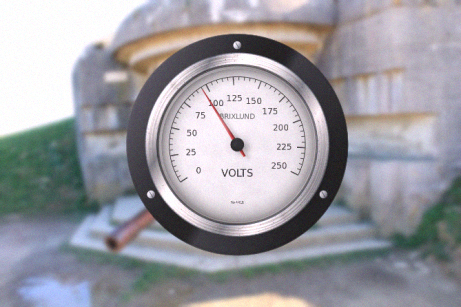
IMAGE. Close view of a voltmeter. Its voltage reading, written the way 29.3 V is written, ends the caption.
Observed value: 95 V
